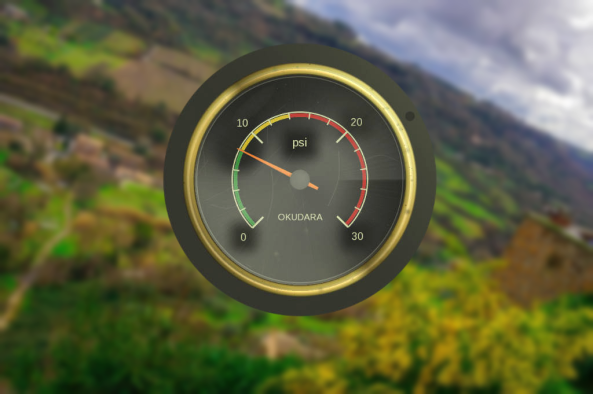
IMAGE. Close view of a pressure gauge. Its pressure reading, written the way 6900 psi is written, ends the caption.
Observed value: 8 psi
